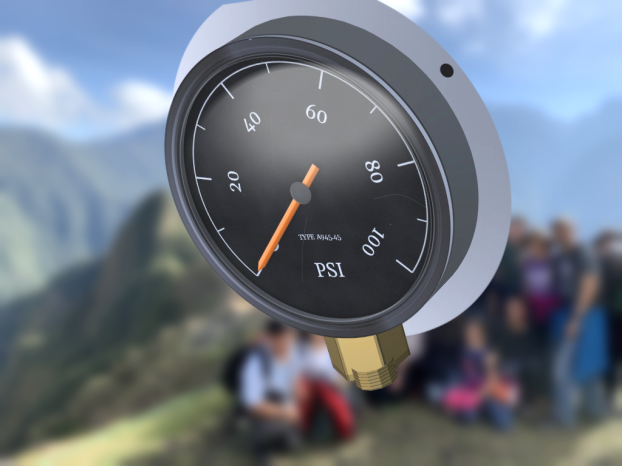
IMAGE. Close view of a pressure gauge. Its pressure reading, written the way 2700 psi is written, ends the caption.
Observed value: 0 psi
